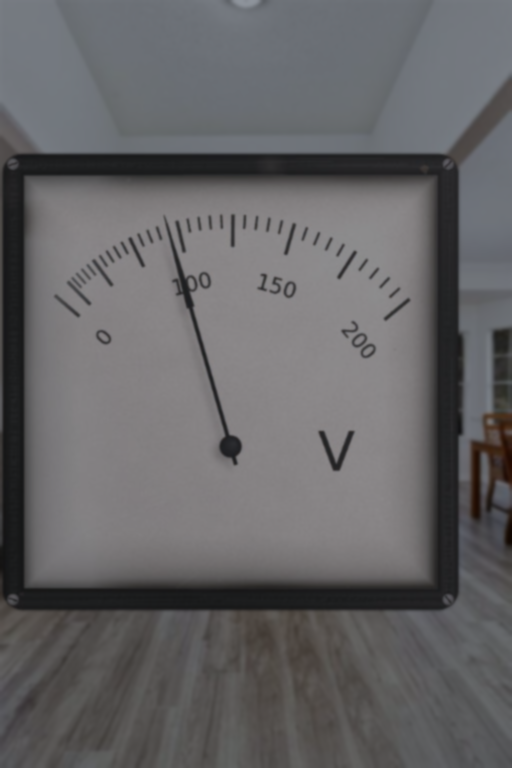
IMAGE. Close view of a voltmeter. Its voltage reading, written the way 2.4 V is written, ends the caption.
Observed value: 95 V
